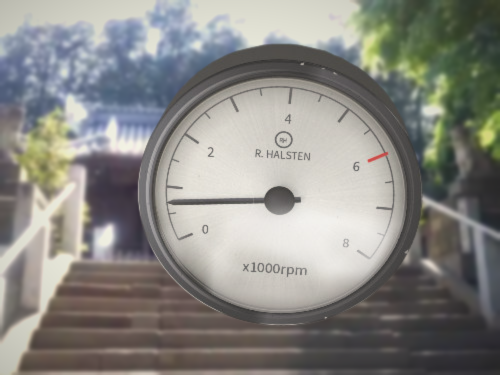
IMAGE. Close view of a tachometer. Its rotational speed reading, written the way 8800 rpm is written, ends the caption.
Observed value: 750 rpm
